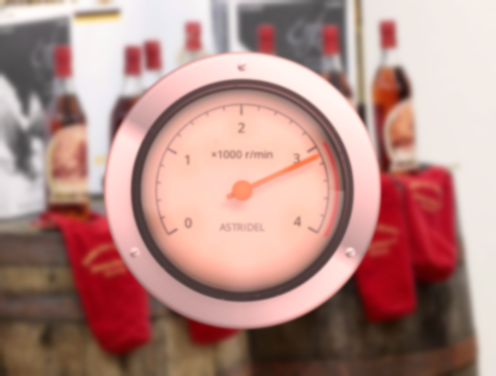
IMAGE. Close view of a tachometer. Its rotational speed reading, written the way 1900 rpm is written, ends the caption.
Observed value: 3100 rpm
